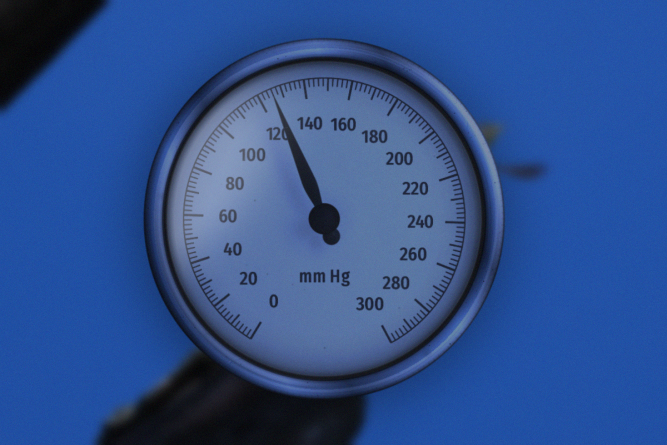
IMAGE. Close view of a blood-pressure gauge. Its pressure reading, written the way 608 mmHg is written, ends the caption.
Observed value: 126 mmHg
